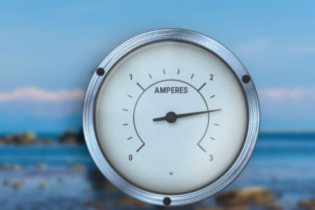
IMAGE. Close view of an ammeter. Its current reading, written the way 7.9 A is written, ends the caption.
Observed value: 2.4 A
